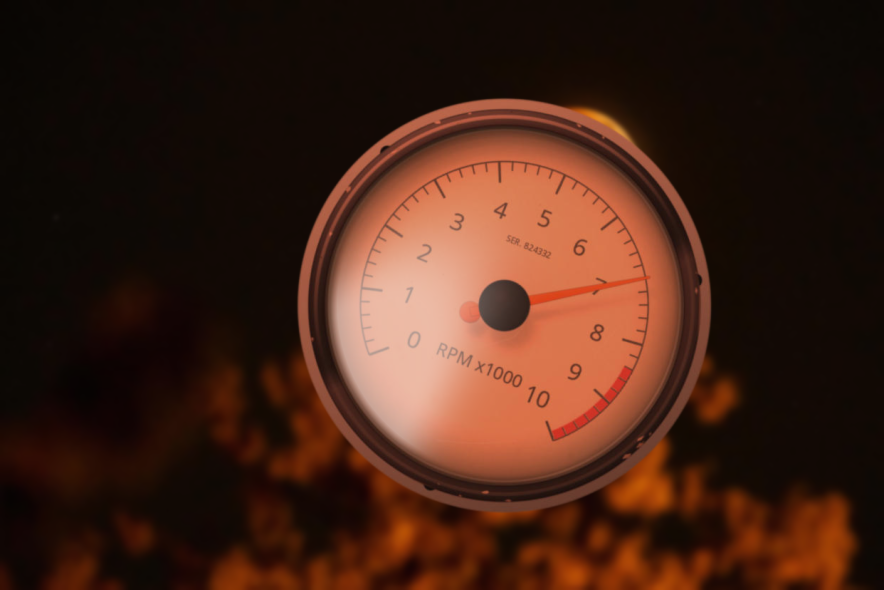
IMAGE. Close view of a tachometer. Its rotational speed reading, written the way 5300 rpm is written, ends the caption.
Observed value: 7000 rpm
